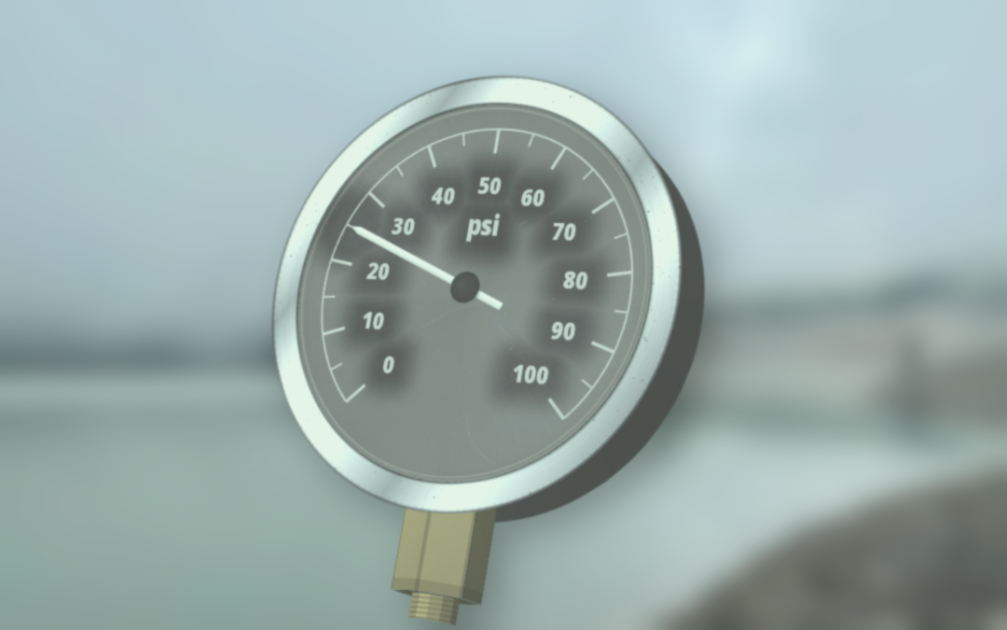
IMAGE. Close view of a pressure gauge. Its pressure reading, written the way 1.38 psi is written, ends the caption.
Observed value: 25 psi
